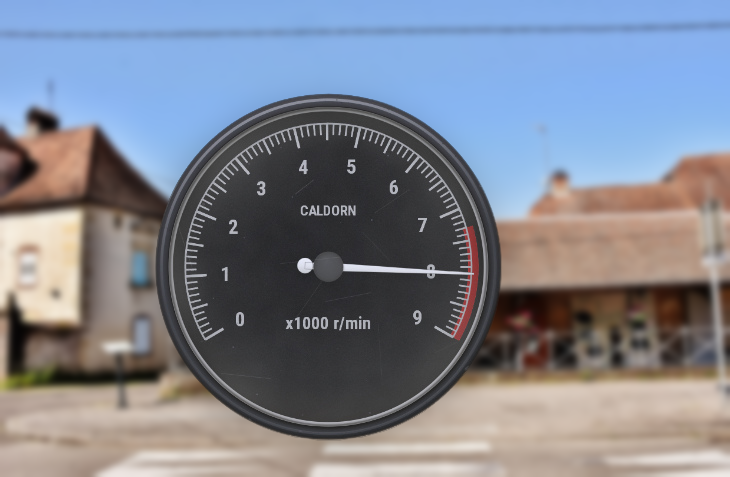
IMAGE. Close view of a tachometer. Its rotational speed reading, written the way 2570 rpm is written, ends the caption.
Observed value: 8000 rpm
